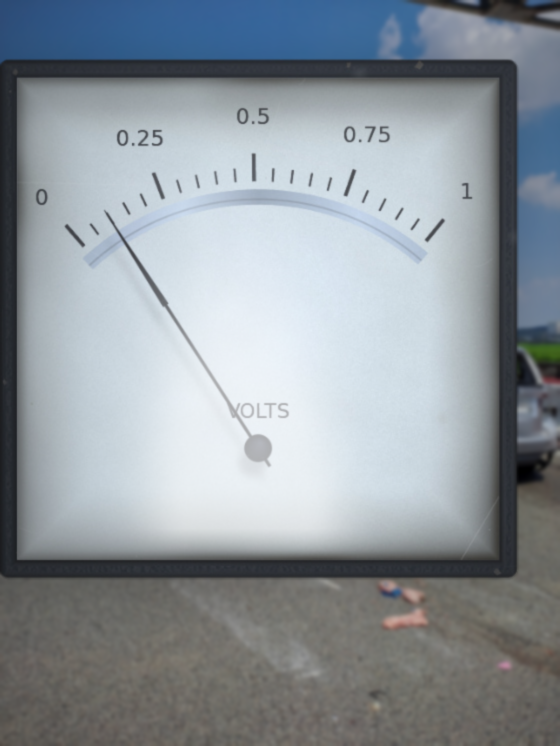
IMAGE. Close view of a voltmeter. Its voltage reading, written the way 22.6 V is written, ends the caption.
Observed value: 0.1 V
